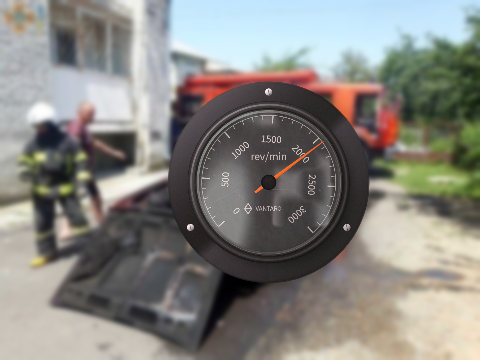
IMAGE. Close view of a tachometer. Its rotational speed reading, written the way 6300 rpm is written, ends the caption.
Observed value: 2050 rpm
